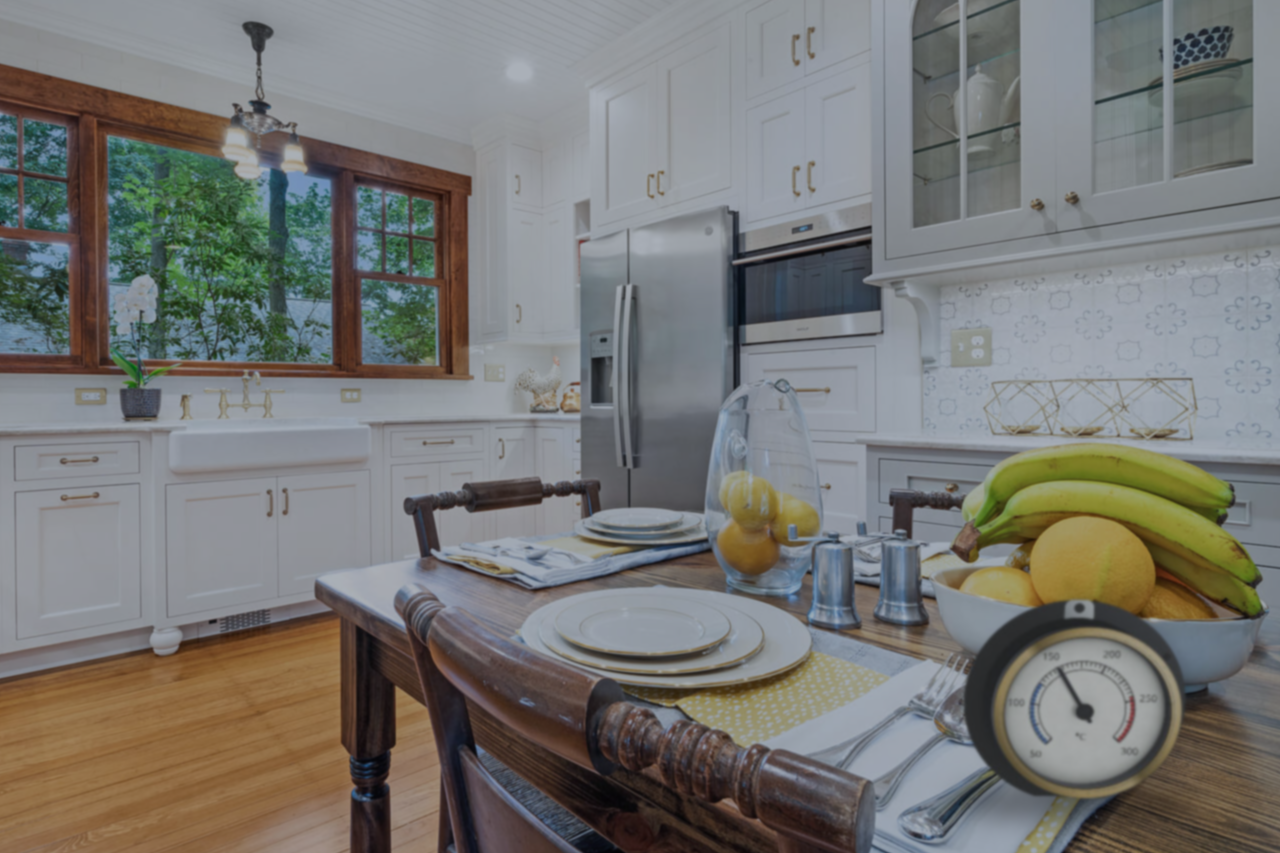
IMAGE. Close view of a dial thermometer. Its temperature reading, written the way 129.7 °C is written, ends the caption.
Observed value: 150 °C
